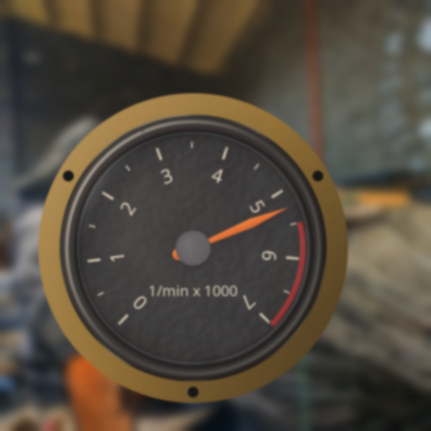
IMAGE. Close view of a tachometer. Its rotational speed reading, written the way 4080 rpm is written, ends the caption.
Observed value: 5250 rpm
